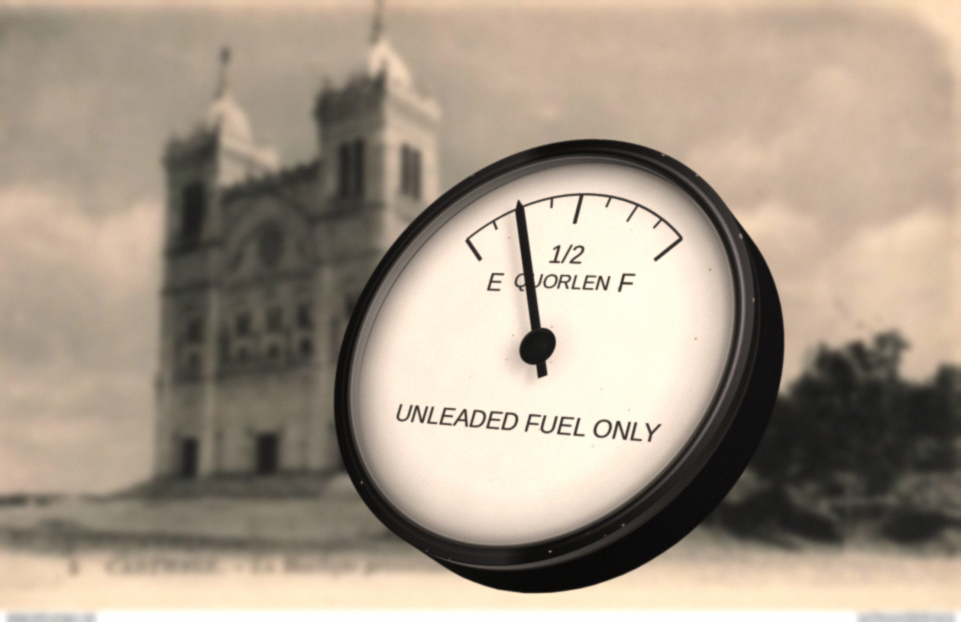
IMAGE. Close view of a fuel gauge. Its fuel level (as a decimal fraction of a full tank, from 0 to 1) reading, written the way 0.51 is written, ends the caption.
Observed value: 0.25
